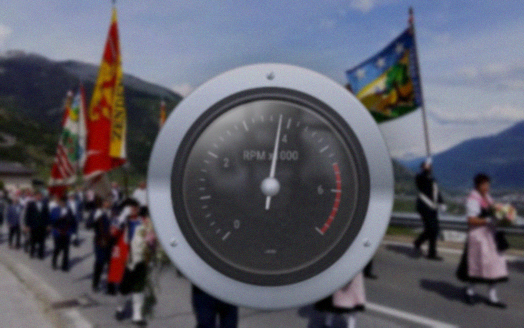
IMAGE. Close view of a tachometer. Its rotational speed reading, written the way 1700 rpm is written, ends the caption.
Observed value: 3800 rpm
